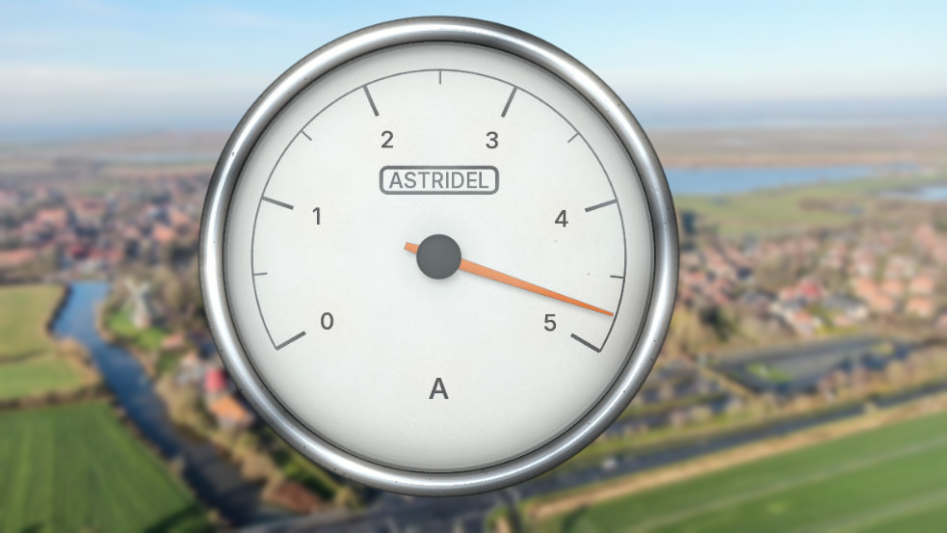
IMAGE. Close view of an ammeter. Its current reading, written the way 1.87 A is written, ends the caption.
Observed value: 4.75 A
